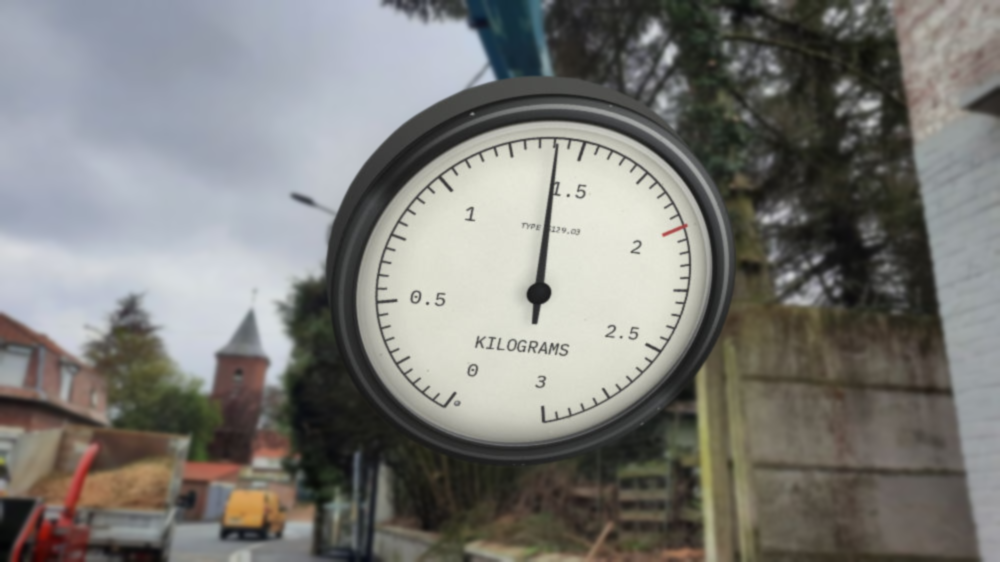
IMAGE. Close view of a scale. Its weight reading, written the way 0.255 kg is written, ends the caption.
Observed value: 1.4 kg
